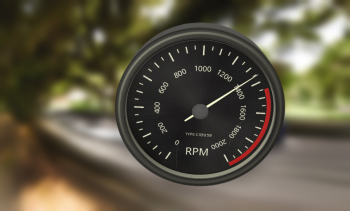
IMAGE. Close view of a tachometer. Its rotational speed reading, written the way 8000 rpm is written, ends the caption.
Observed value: 1350 rpm
